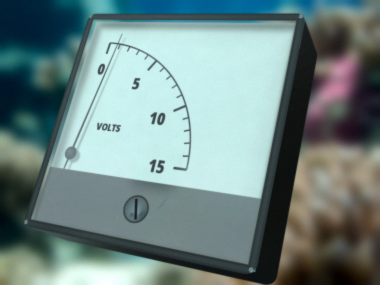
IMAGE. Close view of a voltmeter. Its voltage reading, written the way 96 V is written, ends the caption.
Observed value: 1 V
